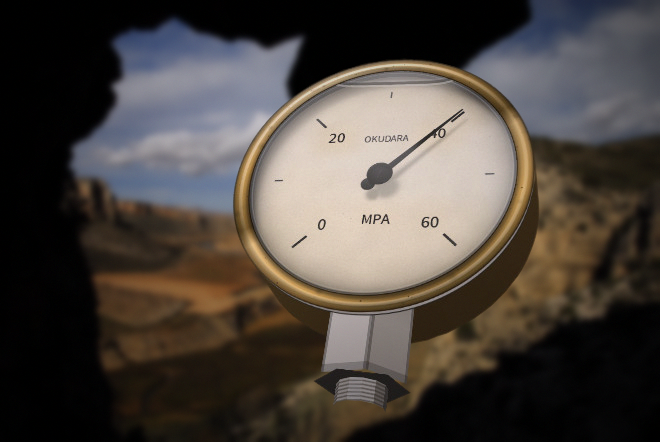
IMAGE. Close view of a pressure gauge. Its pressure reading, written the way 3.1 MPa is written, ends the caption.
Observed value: 40 MPa
